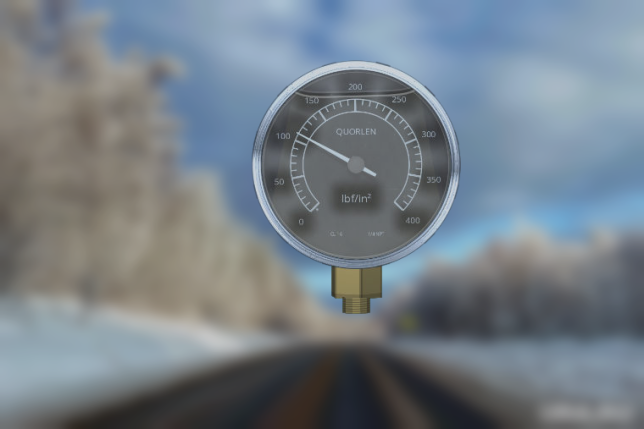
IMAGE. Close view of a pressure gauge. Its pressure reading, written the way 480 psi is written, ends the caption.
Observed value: 110 psi
